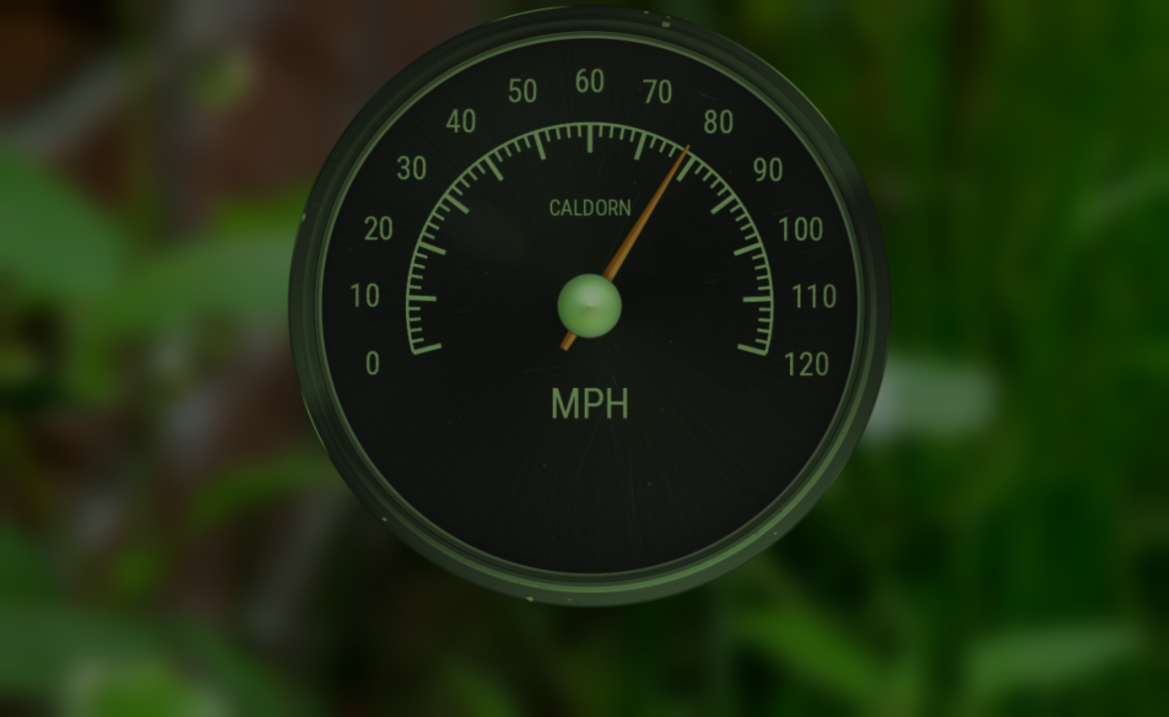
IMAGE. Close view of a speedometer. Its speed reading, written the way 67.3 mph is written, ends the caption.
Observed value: 78 mph
